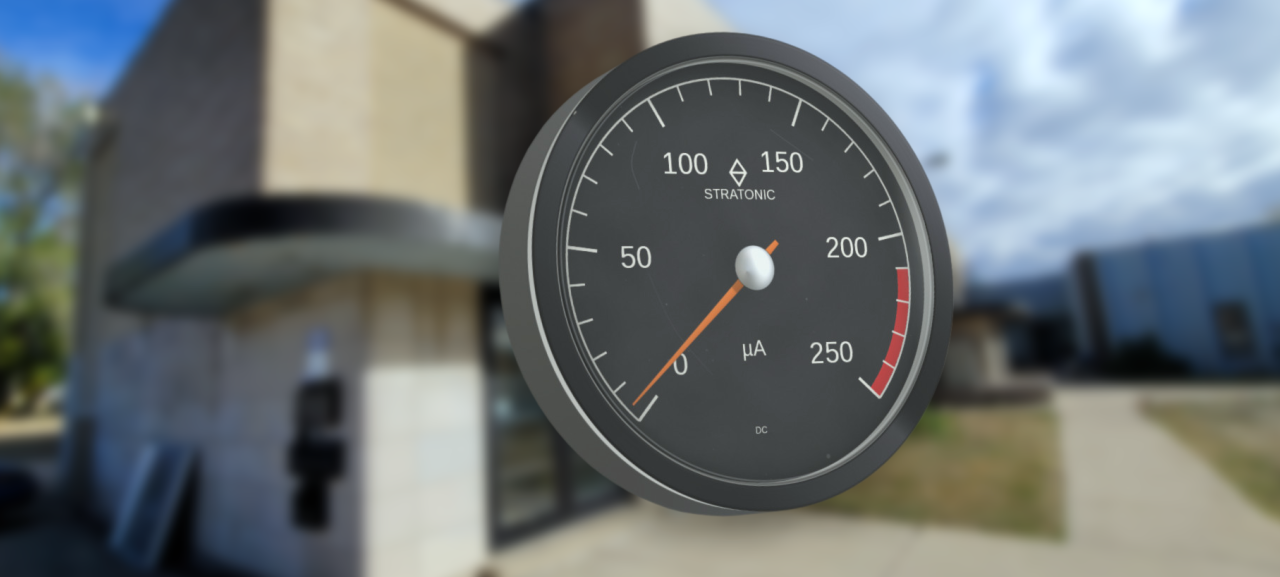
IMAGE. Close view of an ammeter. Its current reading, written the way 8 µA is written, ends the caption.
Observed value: 5 µA
